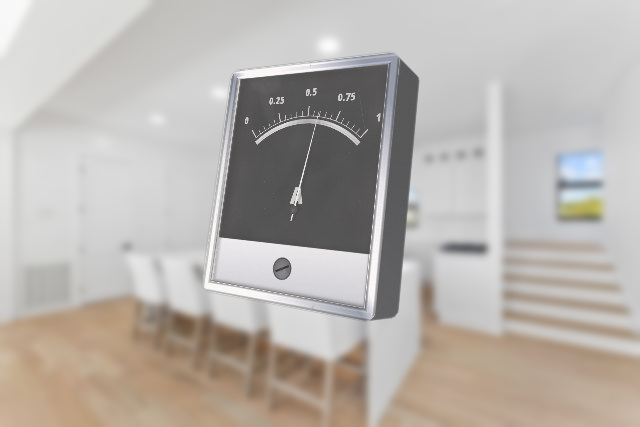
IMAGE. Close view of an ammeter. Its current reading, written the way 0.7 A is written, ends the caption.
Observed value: 0.6 A
